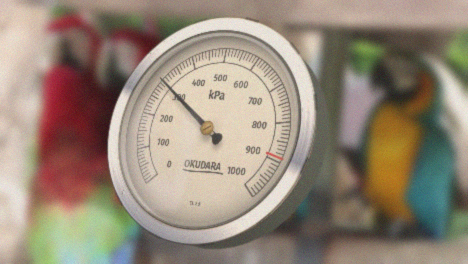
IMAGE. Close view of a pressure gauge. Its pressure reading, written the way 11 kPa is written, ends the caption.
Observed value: 300 kPa
